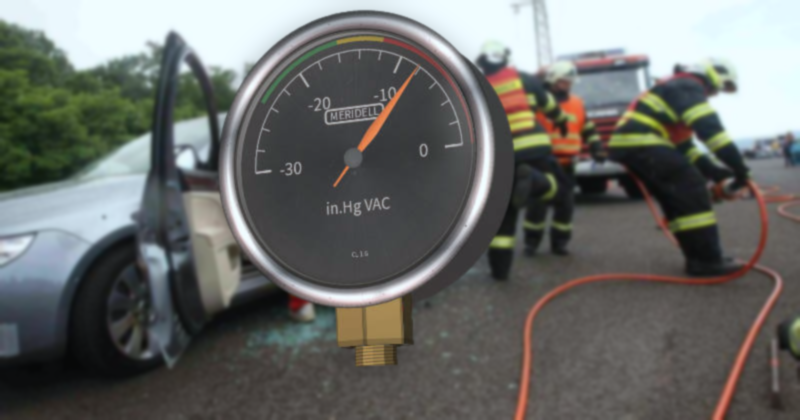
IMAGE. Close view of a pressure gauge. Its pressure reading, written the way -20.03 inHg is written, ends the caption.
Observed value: -8 inHg
